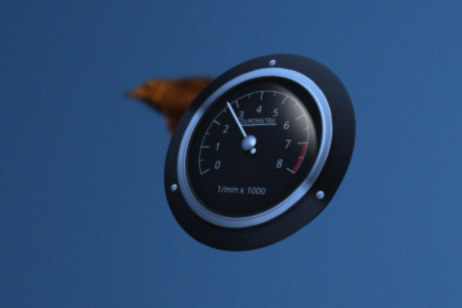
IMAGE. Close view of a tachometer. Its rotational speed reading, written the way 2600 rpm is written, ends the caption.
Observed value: 2750 rpm
